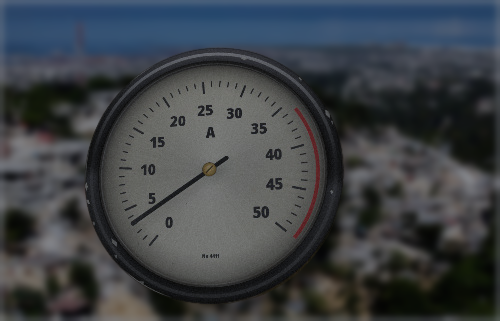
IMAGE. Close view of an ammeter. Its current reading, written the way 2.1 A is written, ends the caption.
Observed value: 3 A
